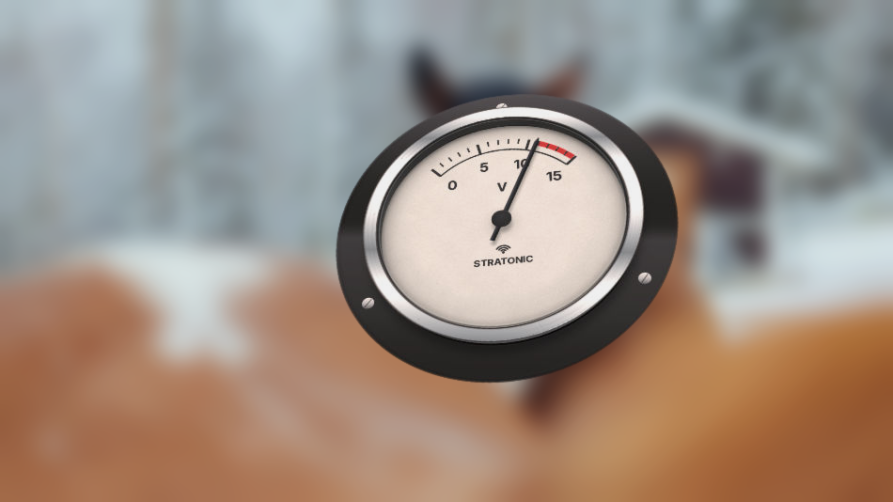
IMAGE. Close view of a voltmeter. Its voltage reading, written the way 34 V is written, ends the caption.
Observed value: 11 V
